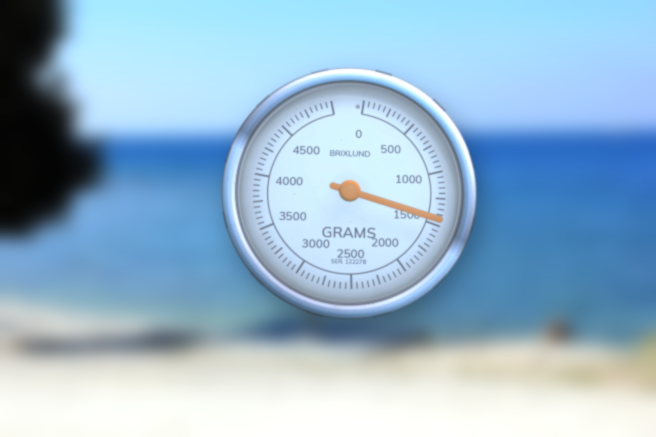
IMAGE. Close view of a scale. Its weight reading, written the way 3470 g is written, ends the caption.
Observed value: 1450 g
